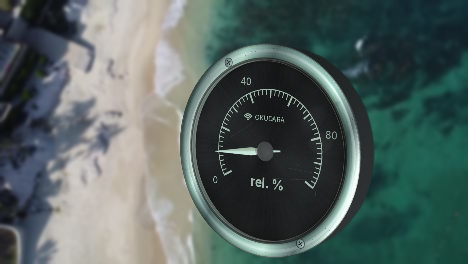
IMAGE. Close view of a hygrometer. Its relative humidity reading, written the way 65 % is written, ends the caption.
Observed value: 10 %
